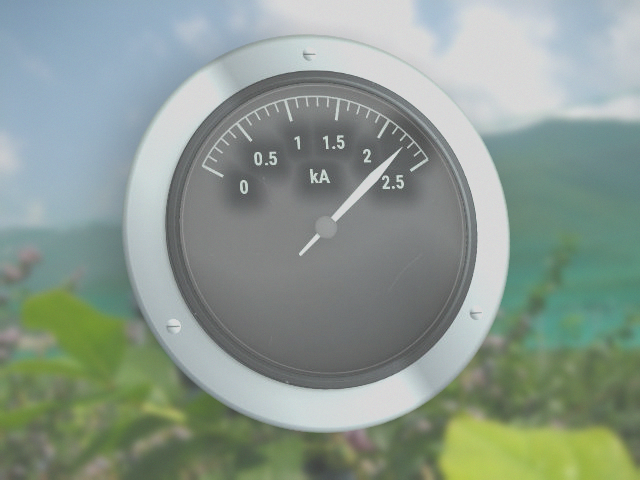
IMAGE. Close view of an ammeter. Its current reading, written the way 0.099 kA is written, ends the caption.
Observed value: 2.25 kA
